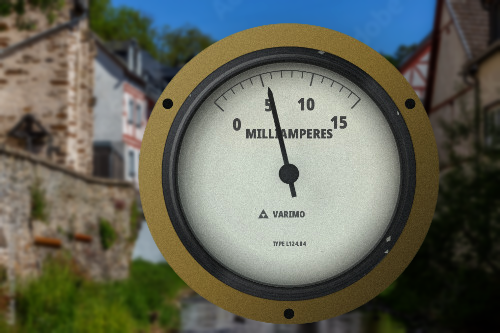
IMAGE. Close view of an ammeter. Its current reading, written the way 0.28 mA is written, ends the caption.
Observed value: 5.5 mA
